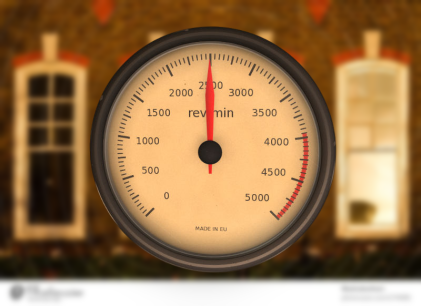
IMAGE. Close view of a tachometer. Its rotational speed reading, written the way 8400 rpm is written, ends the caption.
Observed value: 2500 rpm
